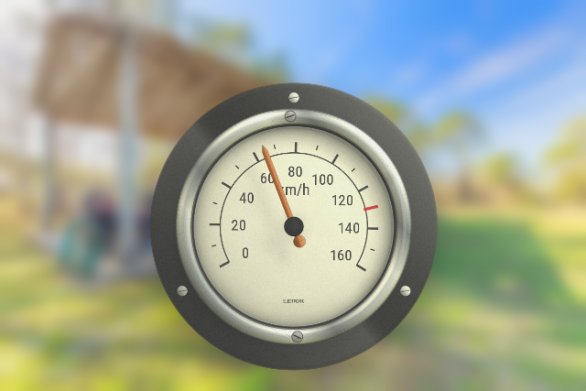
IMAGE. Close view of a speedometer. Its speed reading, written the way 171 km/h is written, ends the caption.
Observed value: 65 km/h
